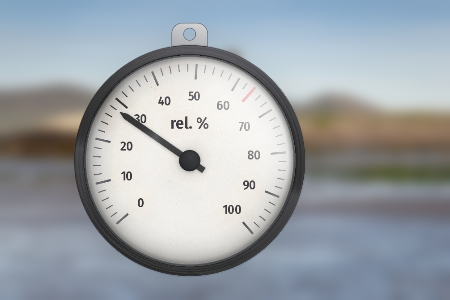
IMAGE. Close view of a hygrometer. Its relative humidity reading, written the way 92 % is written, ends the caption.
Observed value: 28 %
